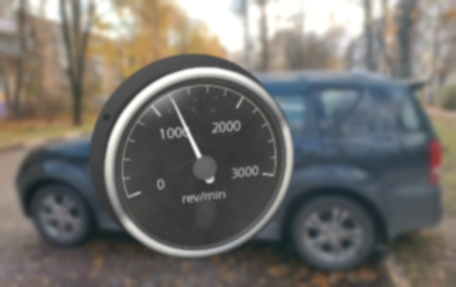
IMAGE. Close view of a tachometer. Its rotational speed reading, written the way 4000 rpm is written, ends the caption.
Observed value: 1200 rpm
